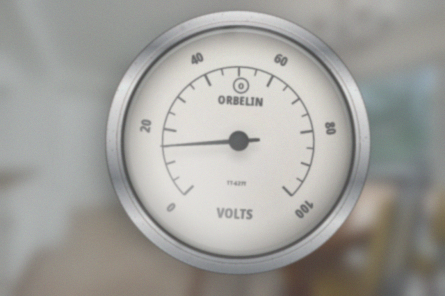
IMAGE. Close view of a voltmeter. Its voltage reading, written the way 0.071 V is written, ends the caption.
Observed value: 15 V
